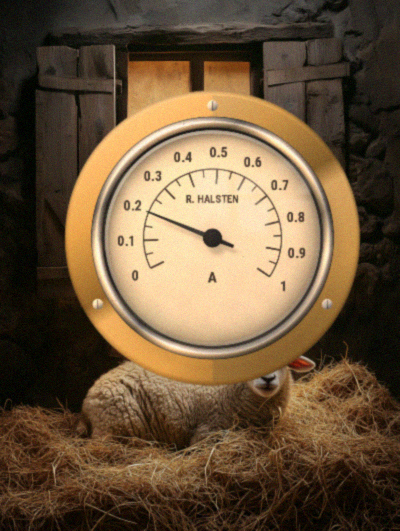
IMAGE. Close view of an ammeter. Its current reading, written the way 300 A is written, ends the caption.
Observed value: 0.2 A
